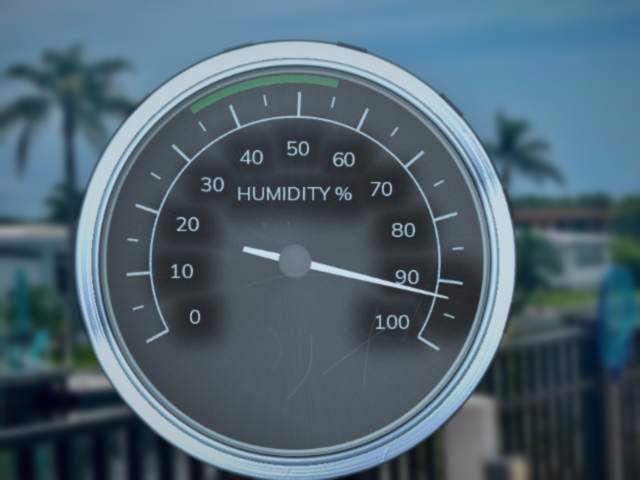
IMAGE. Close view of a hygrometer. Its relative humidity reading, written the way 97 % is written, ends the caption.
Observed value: 92.5 %
